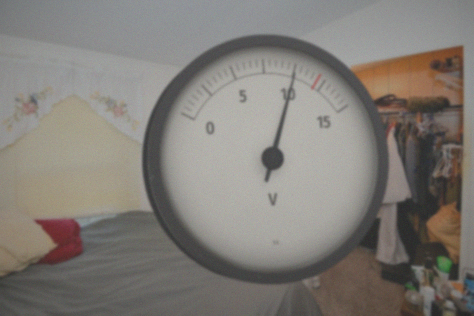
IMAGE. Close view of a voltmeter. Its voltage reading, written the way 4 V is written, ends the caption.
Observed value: 10 V
